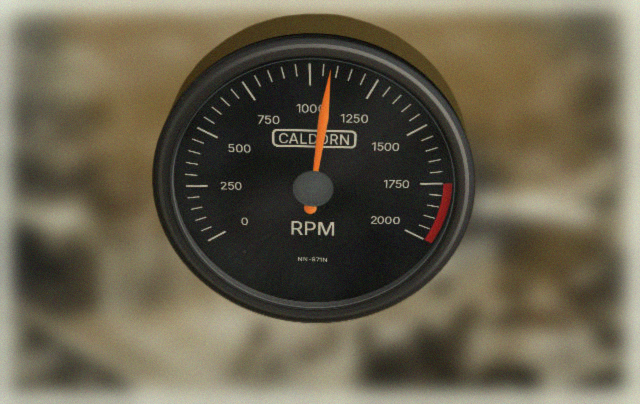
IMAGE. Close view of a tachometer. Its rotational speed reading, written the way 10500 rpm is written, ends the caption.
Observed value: 1075 rpm
